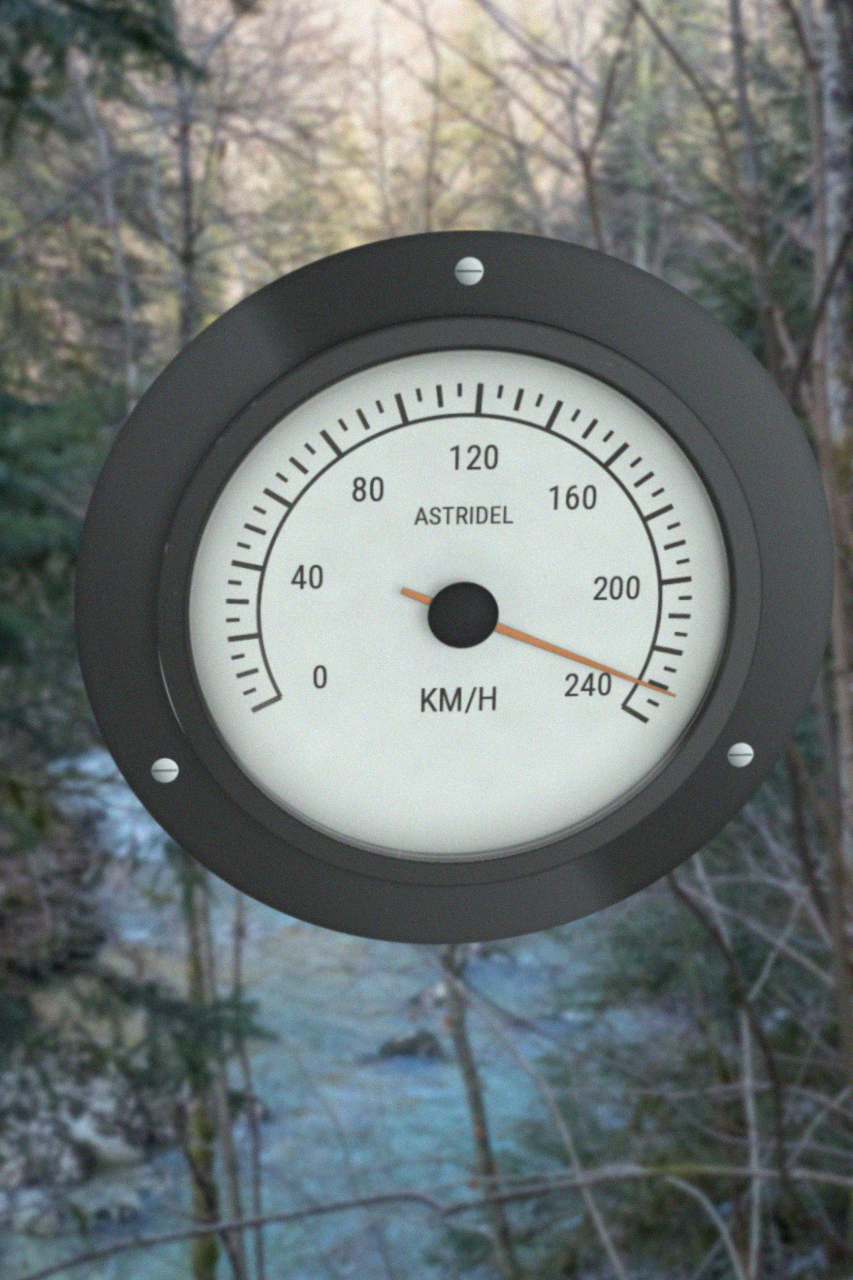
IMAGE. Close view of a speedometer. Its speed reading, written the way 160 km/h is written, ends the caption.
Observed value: 230 km/h
